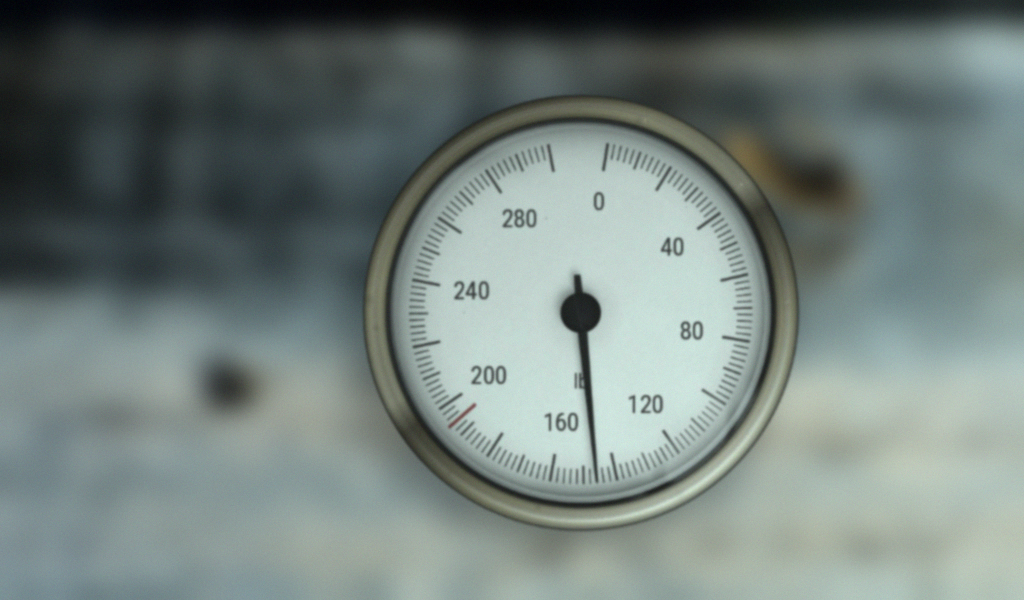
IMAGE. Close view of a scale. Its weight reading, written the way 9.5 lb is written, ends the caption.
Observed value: 146 lb
